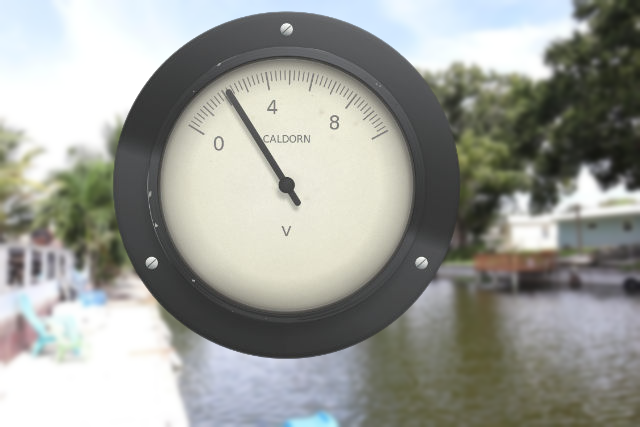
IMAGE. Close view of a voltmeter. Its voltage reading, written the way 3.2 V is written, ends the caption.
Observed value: 2.2 V
